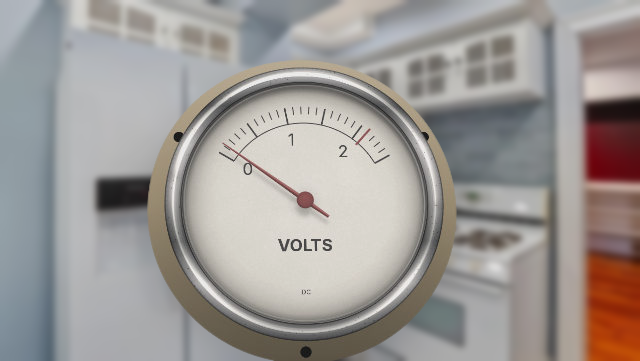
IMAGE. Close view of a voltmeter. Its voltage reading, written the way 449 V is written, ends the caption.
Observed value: 0.1 V
